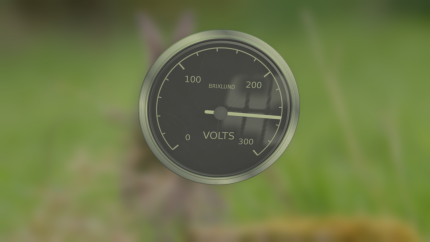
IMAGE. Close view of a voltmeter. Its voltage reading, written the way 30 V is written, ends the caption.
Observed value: 250 V
